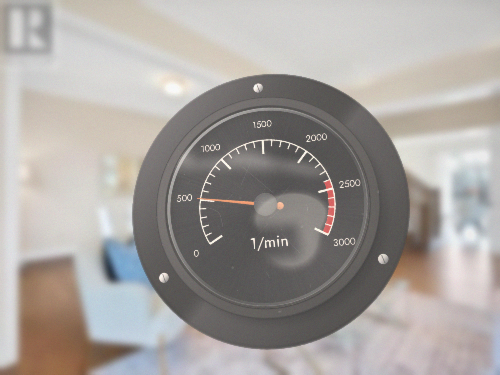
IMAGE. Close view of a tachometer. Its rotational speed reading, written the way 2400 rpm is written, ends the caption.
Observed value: 500 rpm
